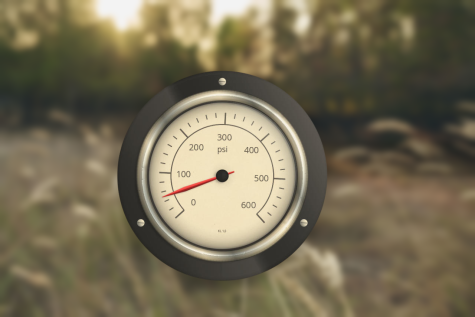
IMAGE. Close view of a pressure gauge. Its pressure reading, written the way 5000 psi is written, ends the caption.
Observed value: 50 psi
